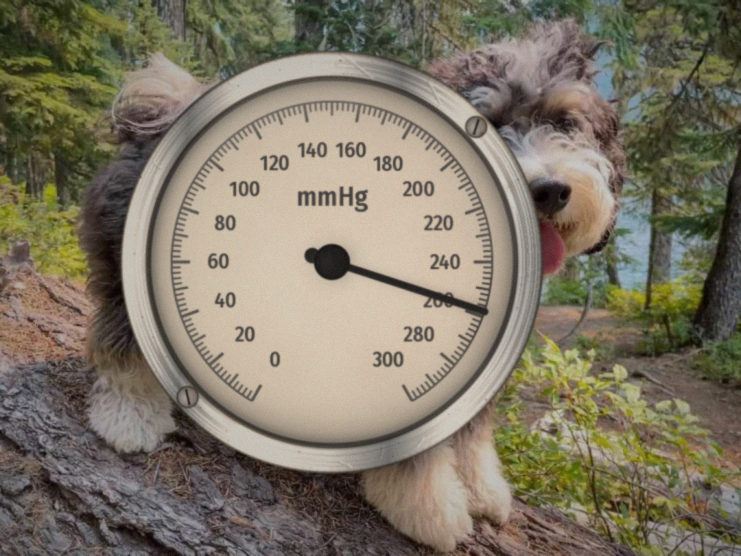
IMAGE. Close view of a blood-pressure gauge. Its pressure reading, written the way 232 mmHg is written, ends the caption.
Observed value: 258 mmHg
